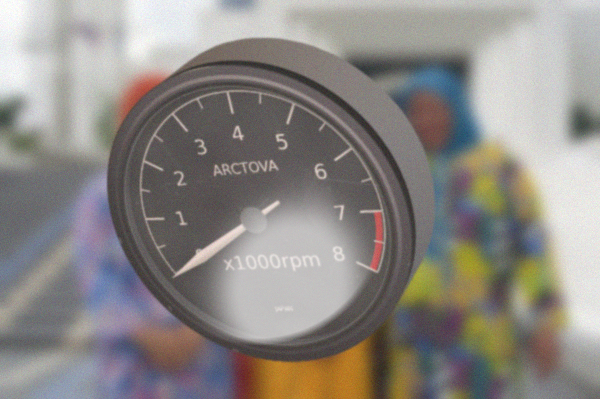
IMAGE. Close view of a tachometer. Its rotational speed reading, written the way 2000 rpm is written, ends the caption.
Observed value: 0 rpm
